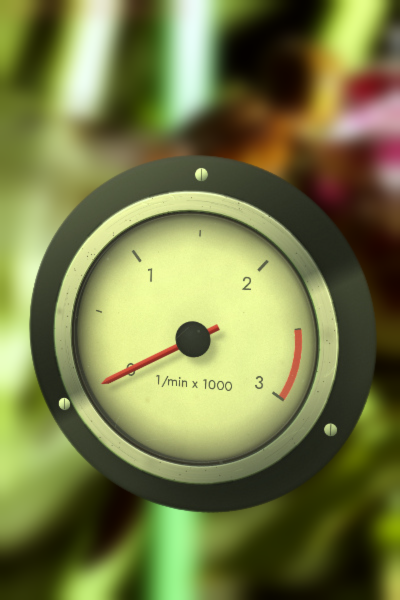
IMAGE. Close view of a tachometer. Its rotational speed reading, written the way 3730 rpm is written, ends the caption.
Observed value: 0 rpm
